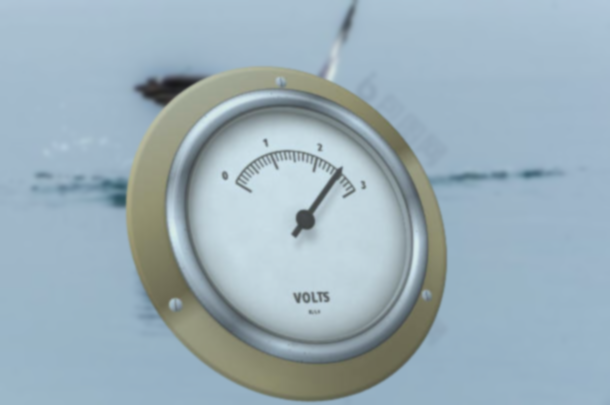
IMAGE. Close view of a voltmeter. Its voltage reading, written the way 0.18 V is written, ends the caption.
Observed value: 2.5 V
